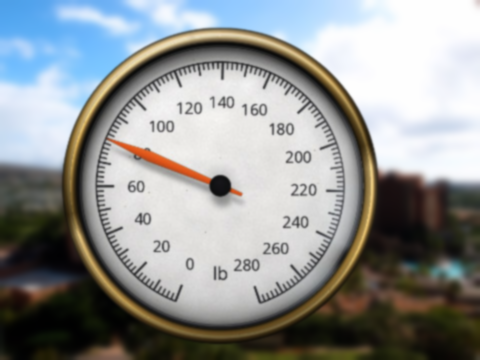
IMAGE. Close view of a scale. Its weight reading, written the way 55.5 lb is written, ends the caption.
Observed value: 80 lb
